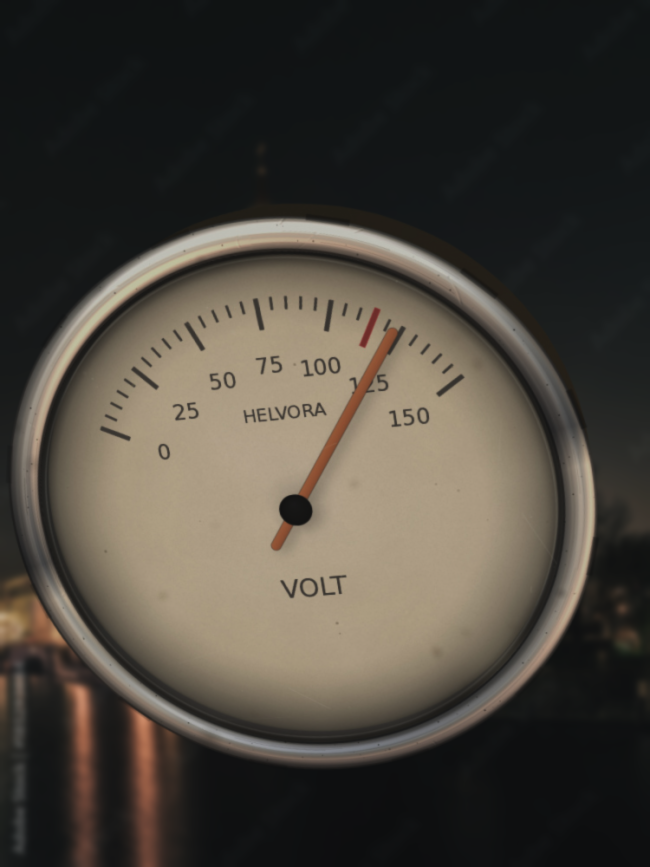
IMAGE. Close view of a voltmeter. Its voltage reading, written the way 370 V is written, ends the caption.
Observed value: 122.5 V
